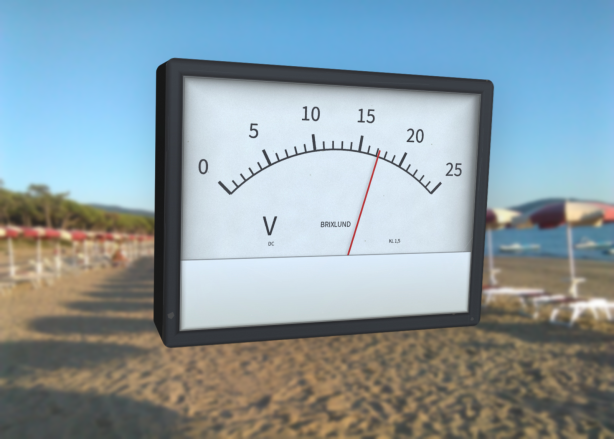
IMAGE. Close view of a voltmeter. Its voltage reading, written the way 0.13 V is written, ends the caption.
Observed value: 17 V
